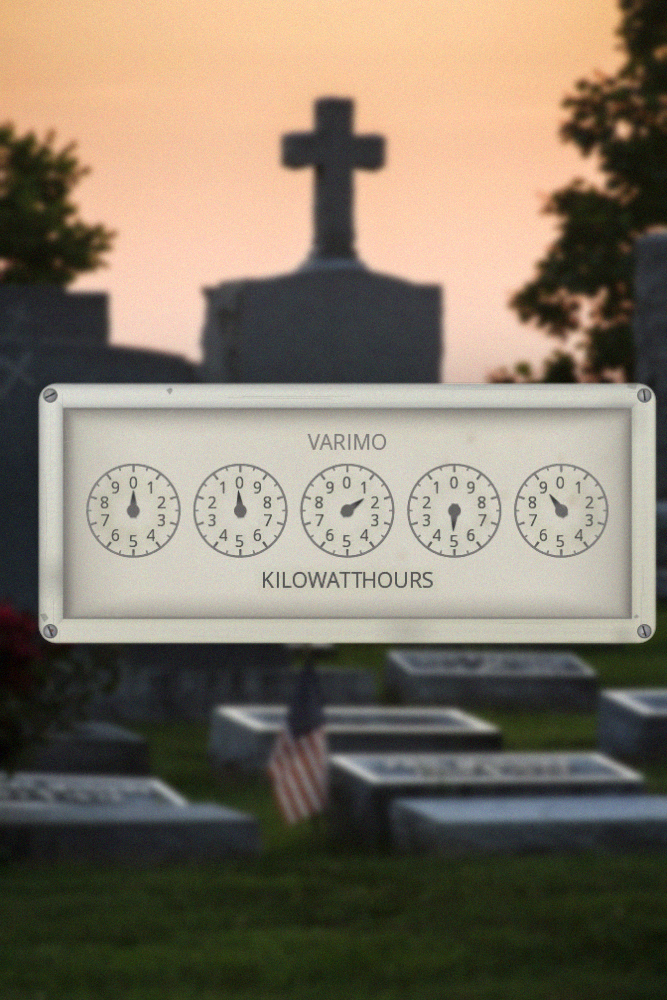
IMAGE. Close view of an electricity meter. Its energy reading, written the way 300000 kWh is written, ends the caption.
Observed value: 149 kWh
